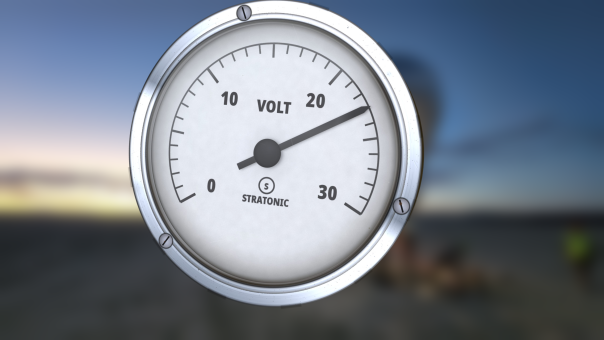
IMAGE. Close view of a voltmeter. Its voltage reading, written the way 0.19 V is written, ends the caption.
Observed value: 23 V
